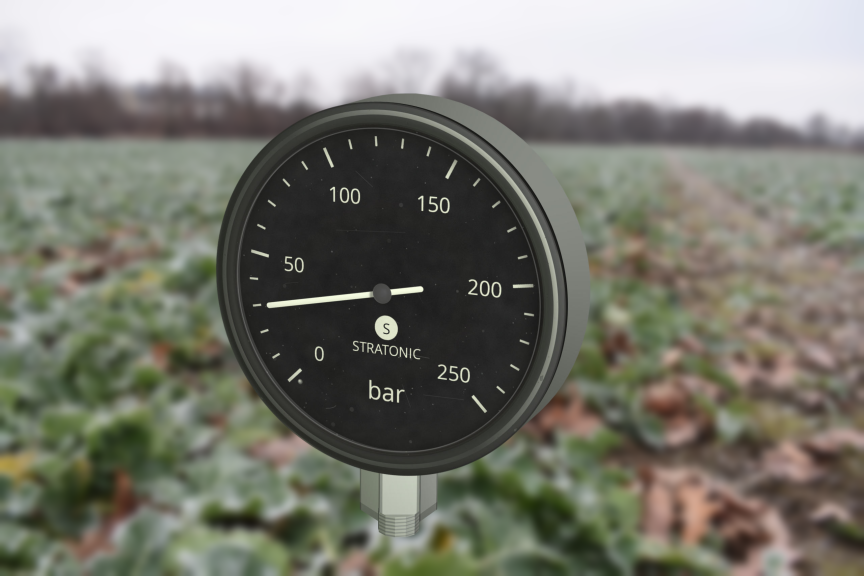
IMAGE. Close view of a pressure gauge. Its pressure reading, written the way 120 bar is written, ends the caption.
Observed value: 30 bar
